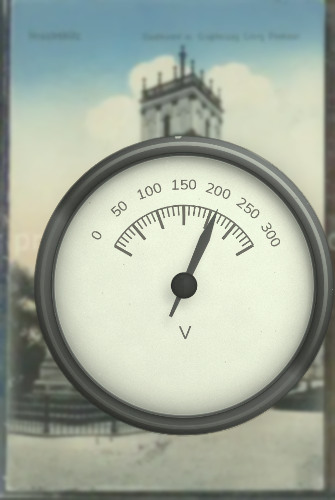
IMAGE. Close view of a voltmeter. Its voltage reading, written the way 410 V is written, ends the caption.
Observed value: 210 V
